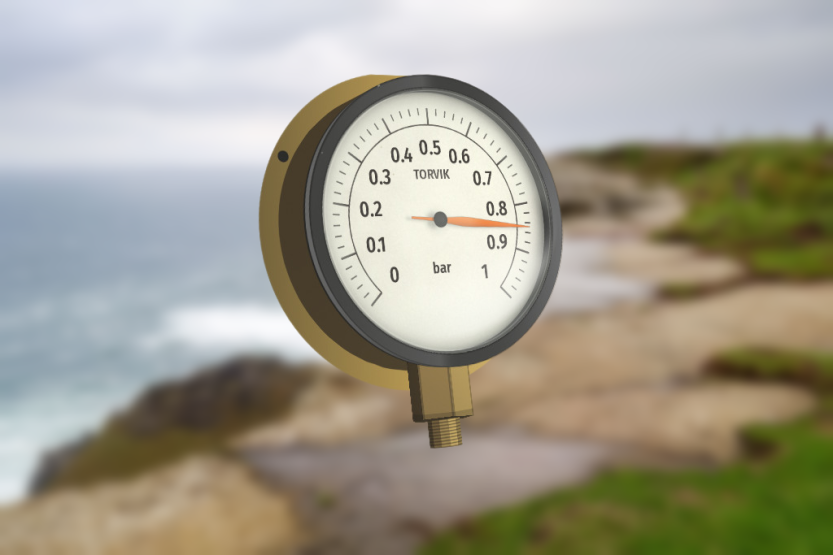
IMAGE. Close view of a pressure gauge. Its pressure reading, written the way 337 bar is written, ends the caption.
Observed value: 0.85 bar
